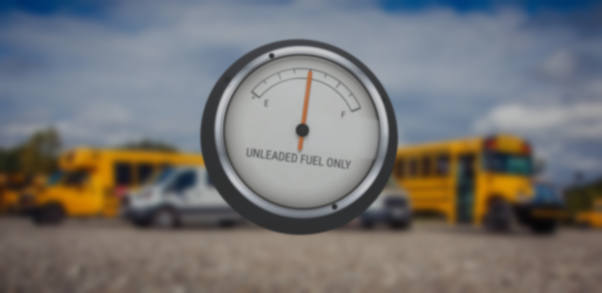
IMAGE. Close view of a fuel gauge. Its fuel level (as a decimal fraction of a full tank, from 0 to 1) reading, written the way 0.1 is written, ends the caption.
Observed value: 0.5
